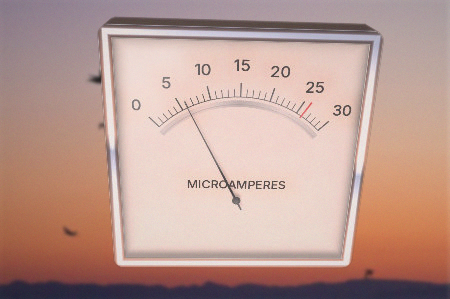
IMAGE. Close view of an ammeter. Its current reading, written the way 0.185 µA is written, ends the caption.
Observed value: 6 µA
